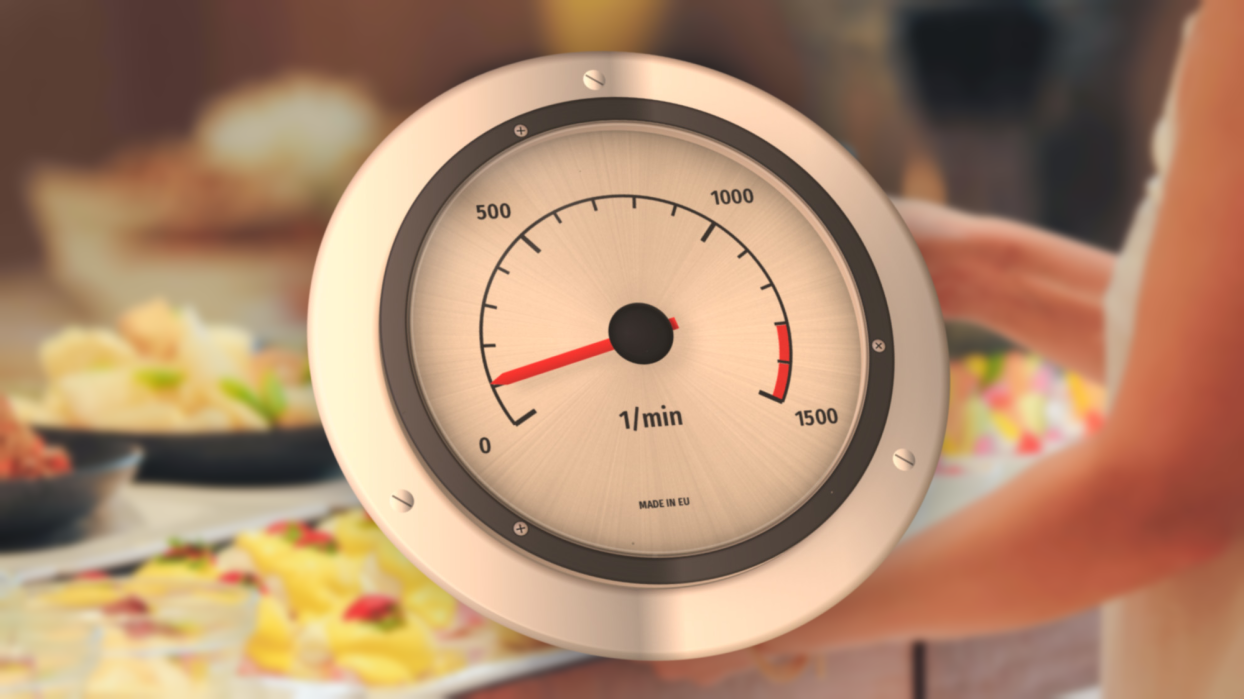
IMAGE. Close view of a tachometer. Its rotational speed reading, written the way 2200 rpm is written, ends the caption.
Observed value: 100 rpm
